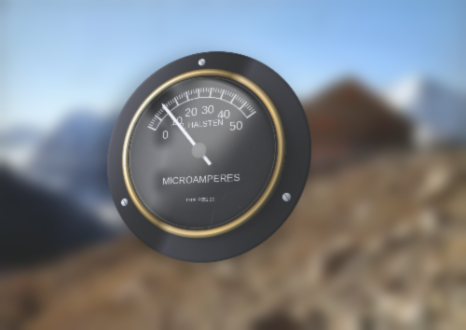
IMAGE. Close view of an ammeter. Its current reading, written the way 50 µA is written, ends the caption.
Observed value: 10 µA
